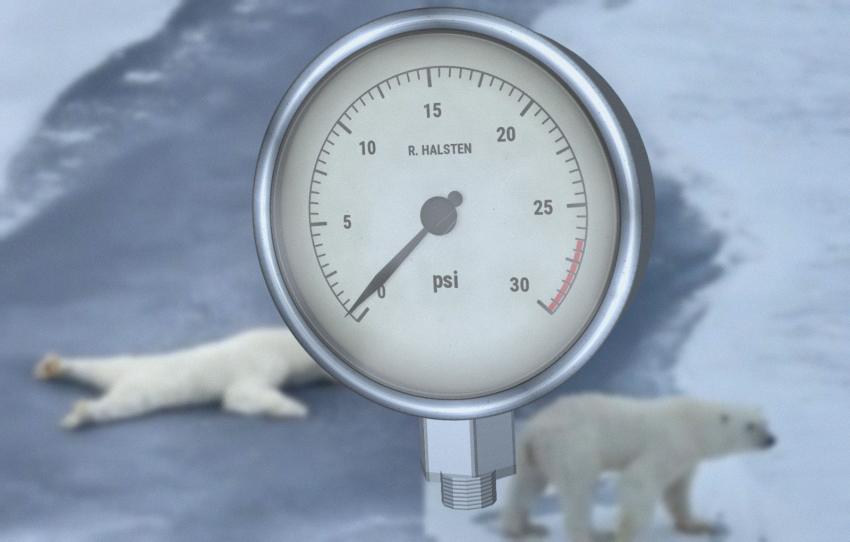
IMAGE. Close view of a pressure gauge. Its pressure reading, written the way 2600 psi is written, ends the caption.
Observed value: 0.5 psi
